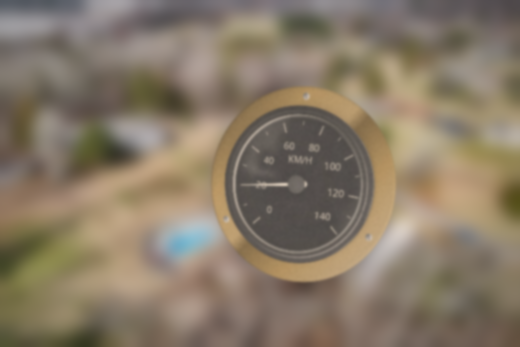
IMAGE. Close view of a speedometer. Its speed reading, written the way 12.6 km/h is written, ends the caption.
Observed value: 20 km/h
